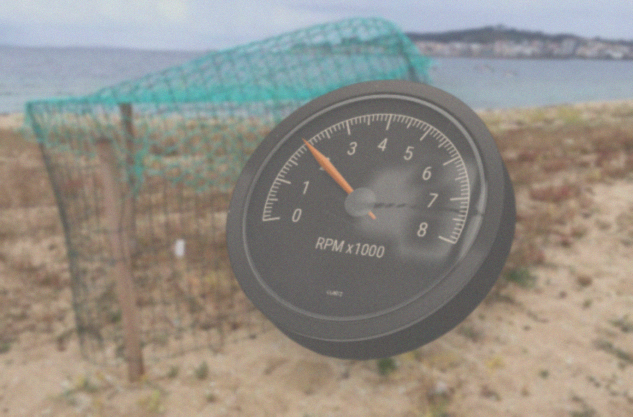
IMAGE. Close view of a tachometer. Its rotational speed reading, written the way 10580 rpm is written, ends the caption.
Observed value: 2000 rpm
